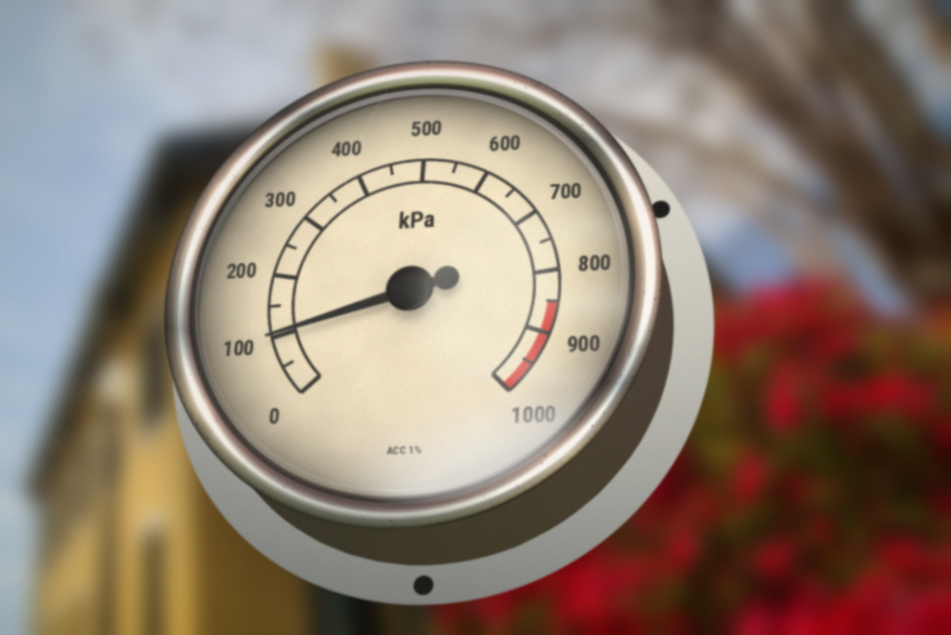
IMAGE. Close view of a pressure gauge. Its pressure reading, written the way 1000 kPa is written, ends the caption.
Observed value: 100 kPa
